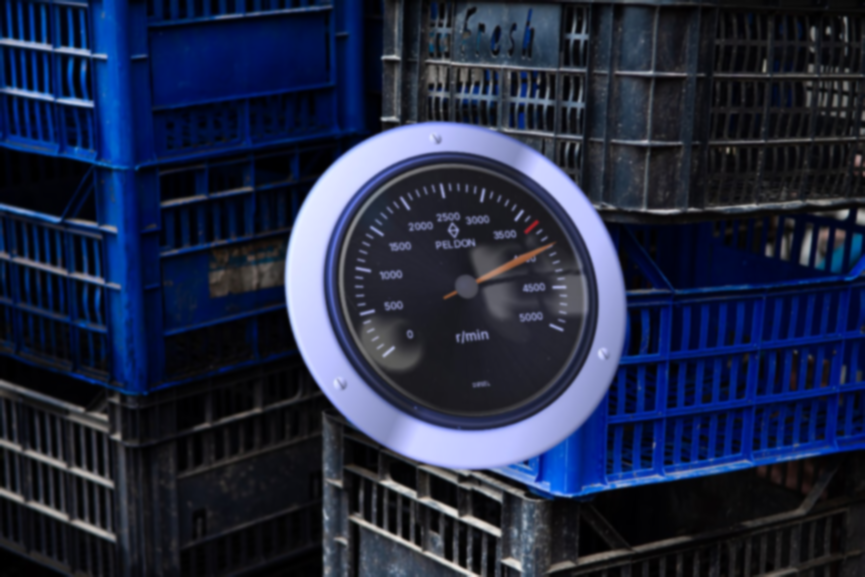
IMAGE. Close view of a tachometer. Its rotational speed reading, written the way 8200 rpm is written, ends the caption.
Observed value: 4000 rpm
